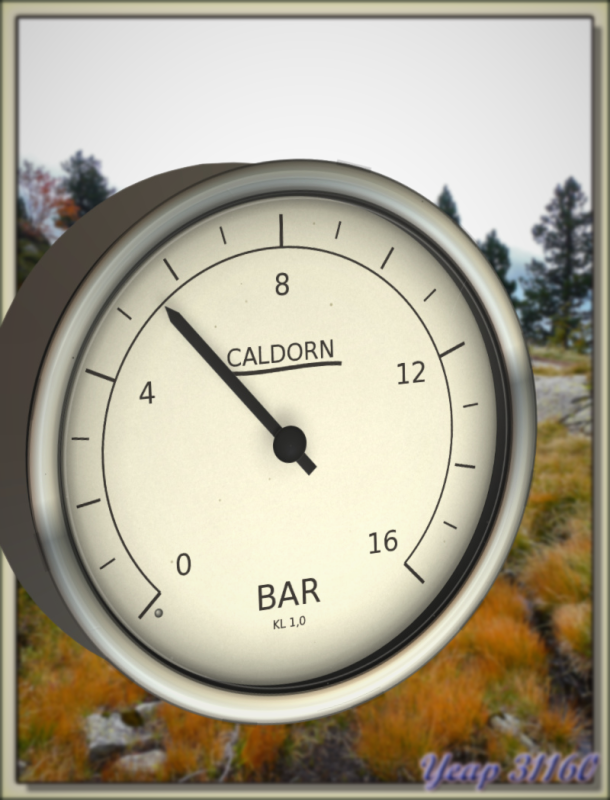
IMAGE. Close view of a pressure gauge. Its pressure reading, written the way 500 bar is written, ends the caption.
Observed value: 5.5 bar
